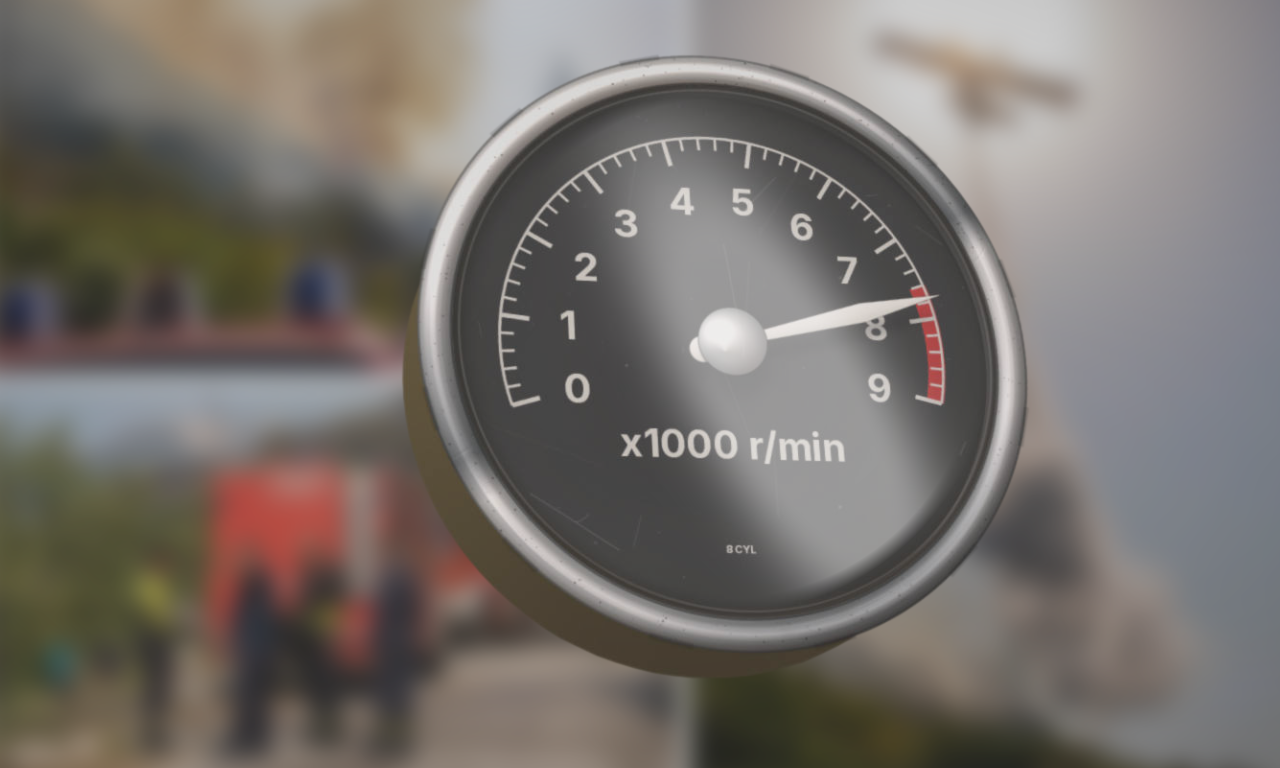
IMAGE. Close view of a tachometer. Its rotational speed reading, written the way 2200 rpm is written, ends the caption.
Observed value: 7800 rpm
